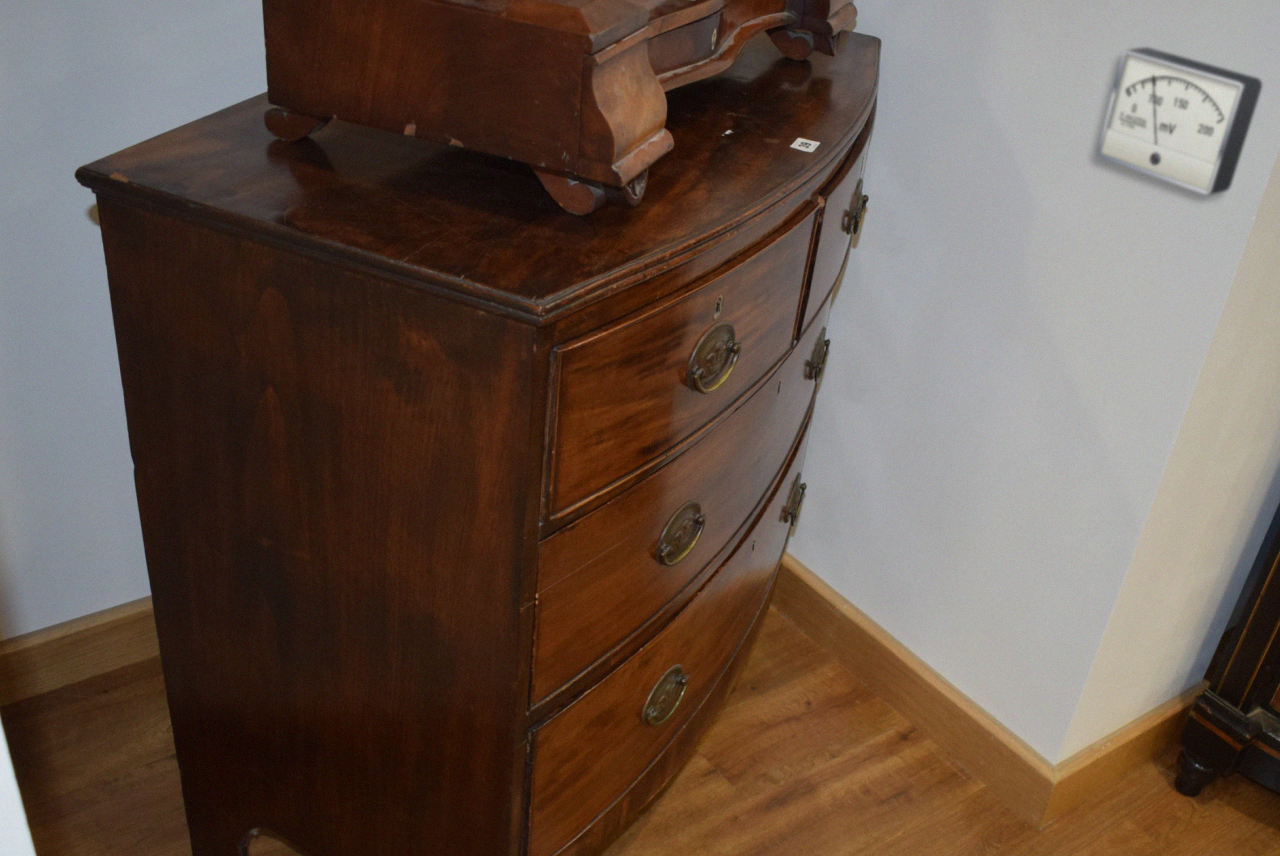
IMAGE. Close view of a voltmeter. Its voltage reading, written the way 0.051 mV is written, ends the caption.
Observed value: 100 mV
